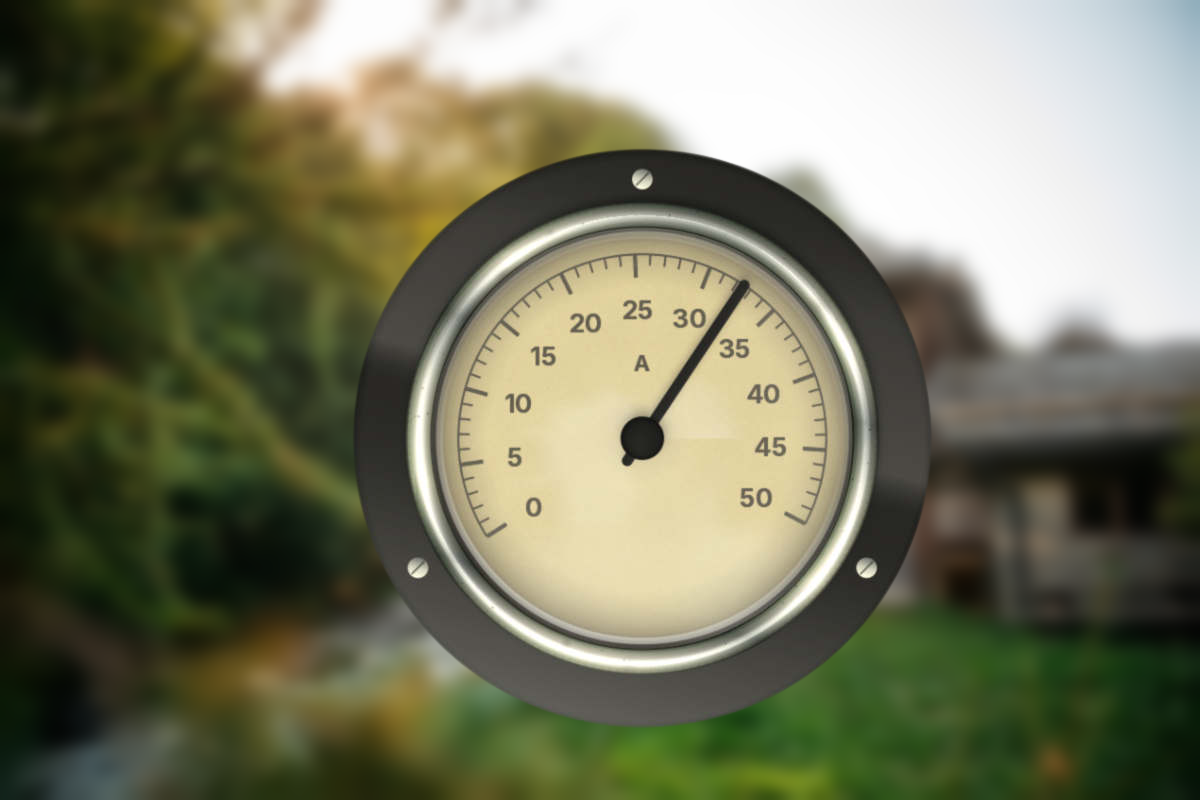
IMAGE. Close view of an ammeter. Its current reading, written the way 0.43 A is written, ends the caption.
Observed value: 32.5 A
